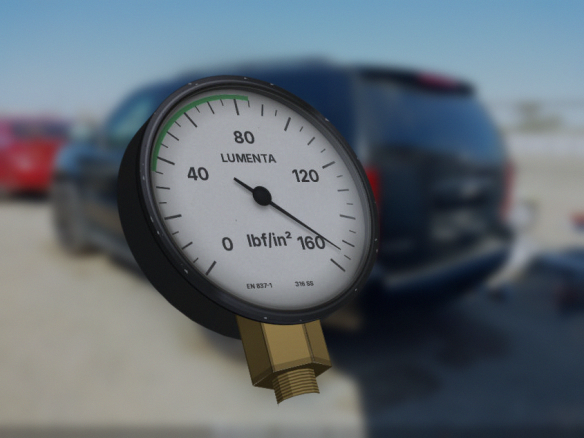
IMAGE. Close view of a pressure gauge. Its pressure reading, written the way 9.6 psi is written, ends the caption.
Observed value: 155 psi
